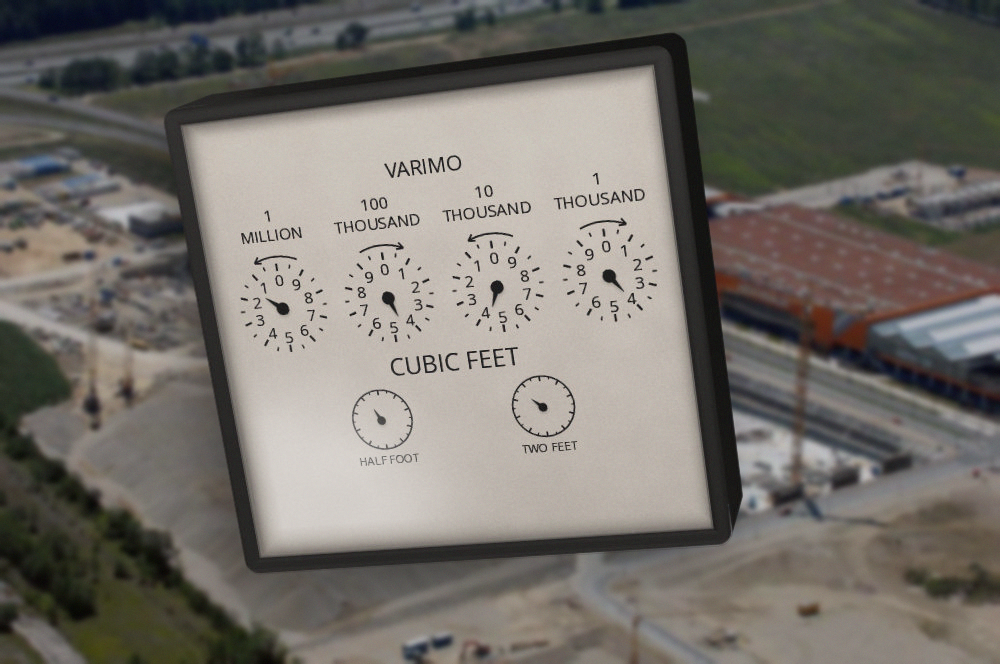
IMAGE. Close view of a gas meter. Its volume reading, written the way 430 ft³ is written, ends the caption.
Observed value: 144400 ft³
